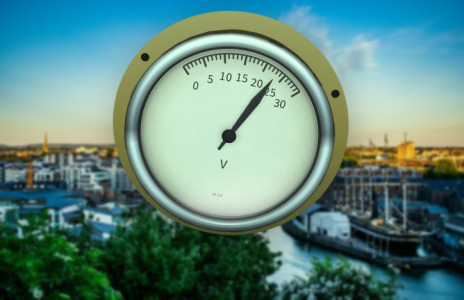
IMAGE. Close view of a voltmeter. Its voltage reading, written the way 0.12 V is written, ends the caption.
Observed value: 23 V
